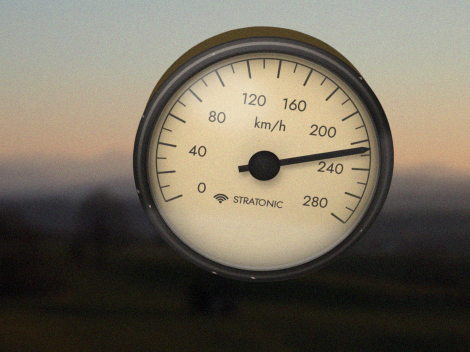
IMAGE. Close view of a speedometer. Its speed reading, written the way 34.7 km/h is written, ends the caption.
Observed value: 225 km/h
